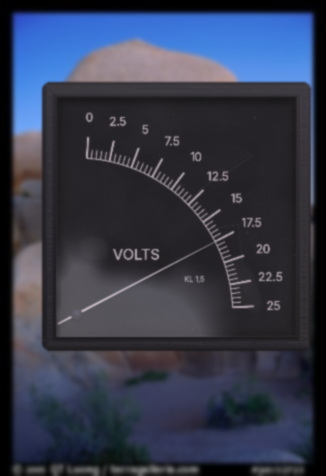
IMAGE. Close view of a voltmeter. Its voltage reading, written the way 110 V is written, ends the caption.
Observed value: 17.5 V
